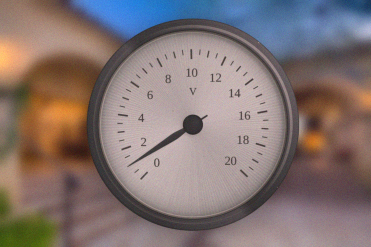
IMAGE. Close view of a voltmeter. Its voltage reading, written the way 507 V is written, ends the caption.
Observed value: 1 V
